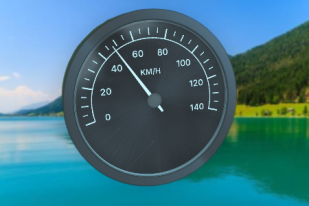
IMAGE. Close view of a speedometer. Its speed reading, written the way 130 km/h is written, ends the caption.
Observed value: 47.5 km/h
